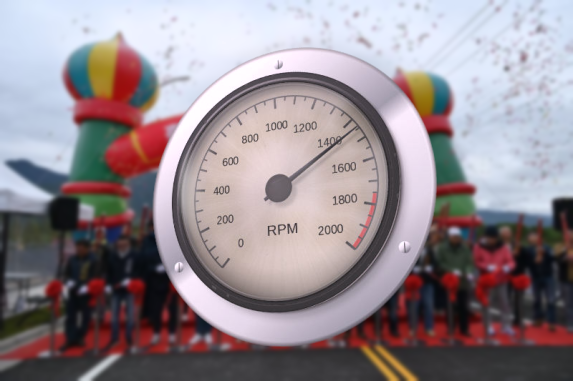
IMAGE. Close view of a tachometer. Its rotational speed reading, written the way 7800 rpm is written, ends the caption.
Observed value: 1450 rpm
